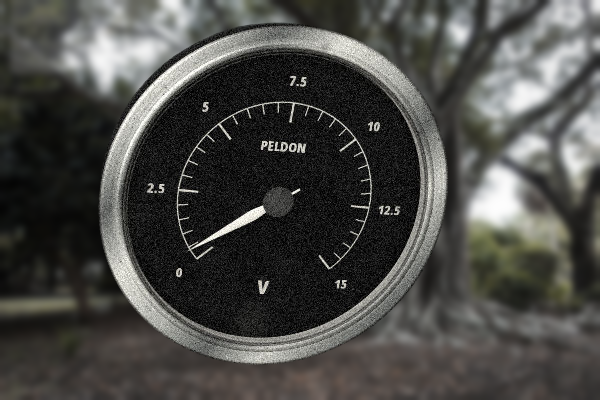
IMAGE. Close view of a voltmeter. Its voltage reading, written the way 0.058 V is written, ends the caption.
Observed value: 0.5 V
